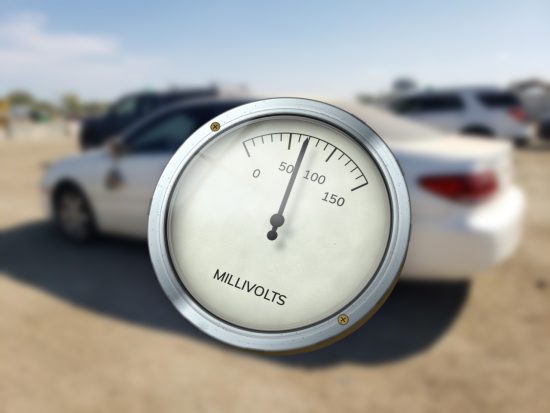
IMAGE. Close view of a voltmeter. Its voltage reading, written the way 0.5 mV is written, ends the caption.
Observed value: 70 mV
